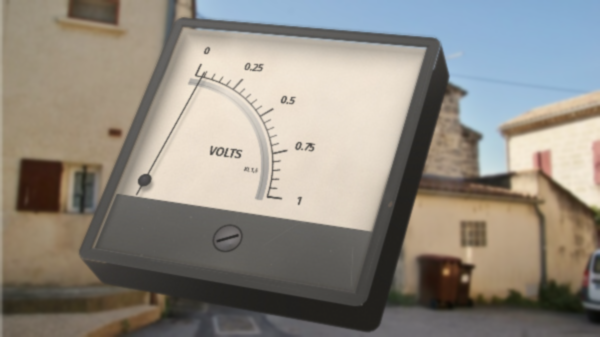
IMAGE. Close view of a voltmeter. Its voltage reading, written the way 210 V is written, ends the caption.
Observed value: 0.05 V
